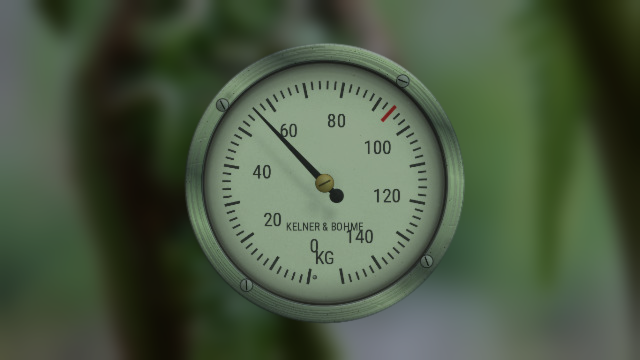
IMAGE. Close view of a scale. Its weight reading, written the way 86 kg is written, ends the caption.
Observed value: 56 kg
